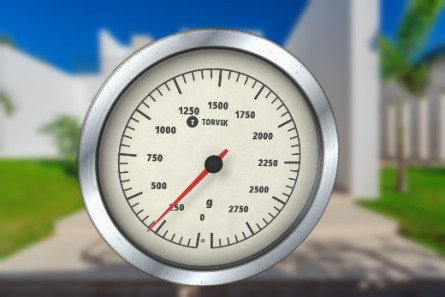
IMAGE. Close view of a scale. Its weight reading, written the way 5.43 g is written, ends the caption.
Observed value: 300 g
